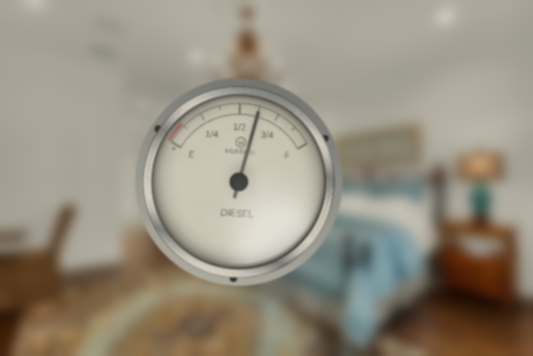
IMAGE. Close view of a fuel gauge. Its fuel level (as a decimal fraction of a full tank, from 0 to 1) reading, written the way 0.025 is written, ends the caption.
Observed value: 0.625
